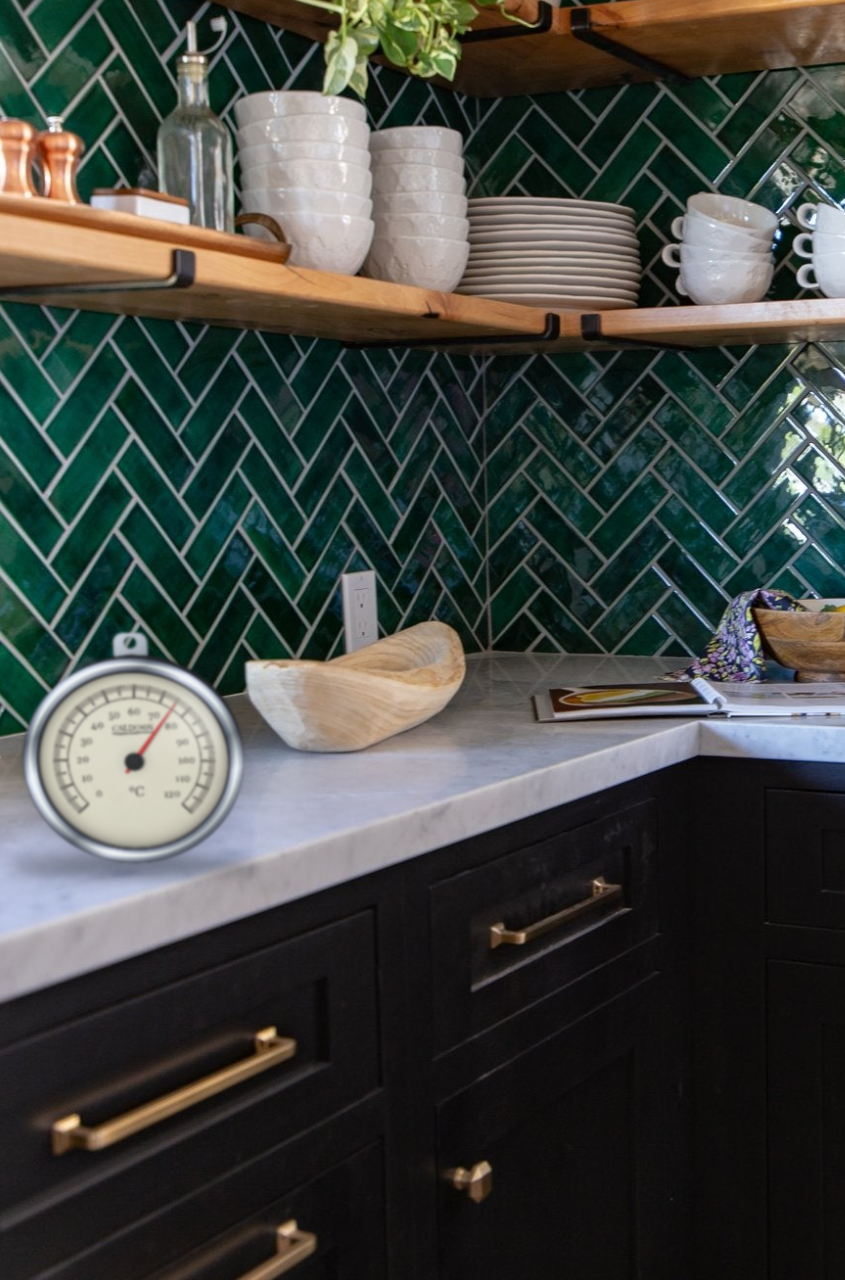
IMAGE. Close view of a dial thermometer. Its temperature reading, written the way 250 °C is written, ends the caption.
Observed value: 75 °C
